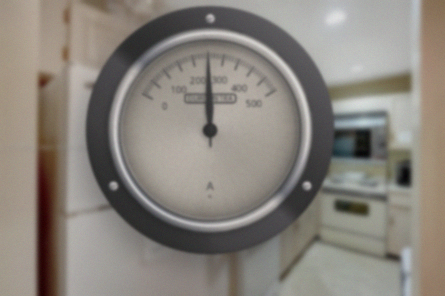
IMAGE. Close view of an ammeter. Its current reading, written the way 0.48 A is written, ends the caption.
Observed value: 250 A
